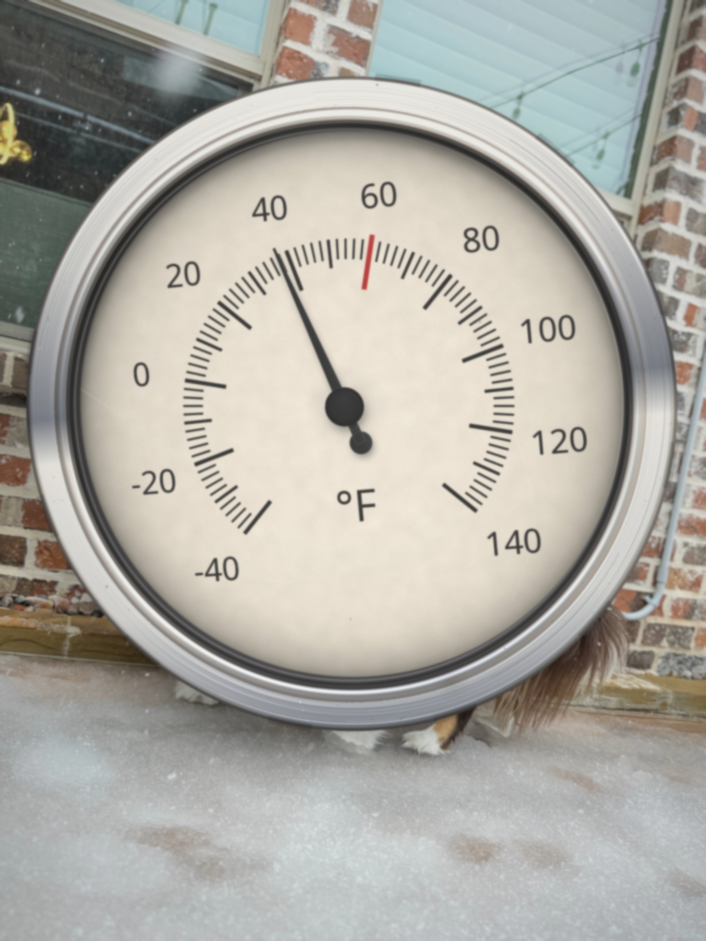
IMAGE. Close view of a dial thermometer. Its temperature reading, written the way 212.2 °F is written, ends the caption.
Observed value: 38 °F
